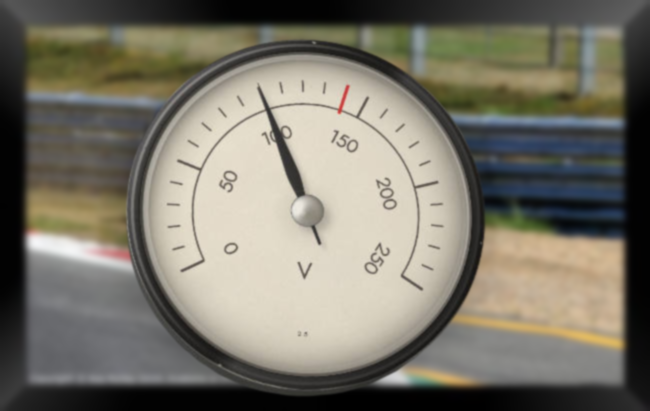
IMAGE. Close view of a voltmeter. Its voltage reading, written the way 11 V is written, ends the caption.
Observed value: 100 V
